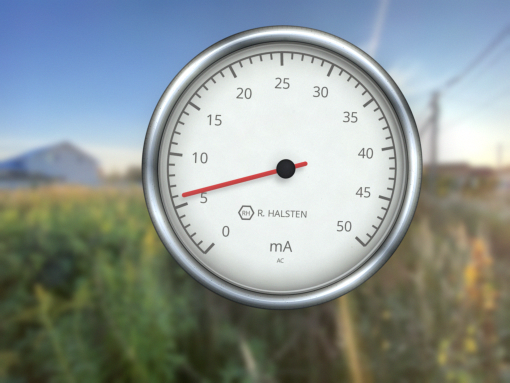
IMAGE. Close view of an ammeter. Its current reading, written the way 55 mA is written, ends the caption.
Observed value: 6 mA
